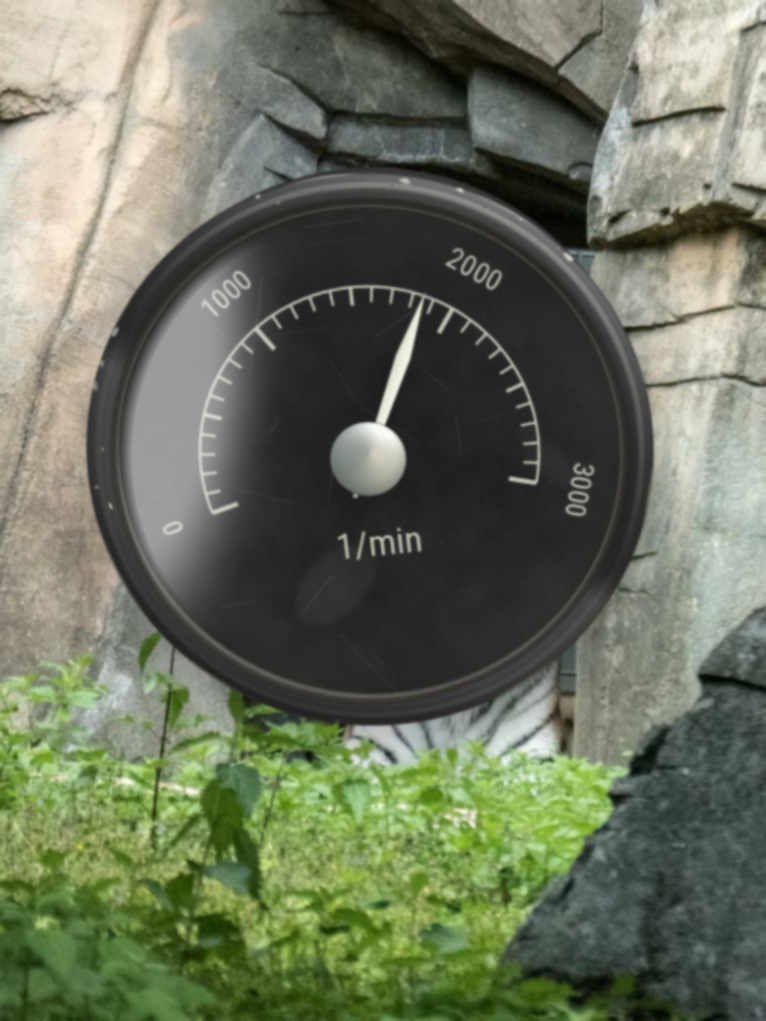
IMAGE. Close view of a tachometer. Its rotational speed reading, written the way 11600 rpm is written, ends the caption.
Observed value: 1850 rpm
